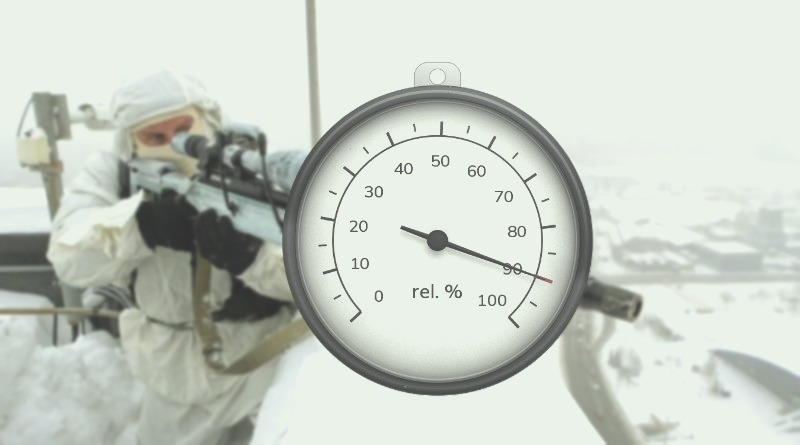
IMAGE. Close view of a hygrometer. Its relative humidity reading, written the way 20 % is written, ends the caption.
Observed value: 90 %
